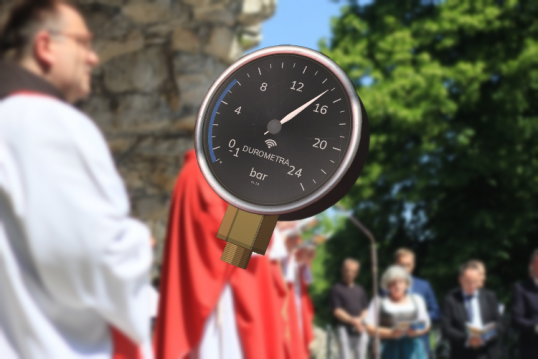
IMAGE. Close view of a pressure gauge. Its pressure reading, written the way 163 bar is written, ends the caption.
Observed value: 15 bar
